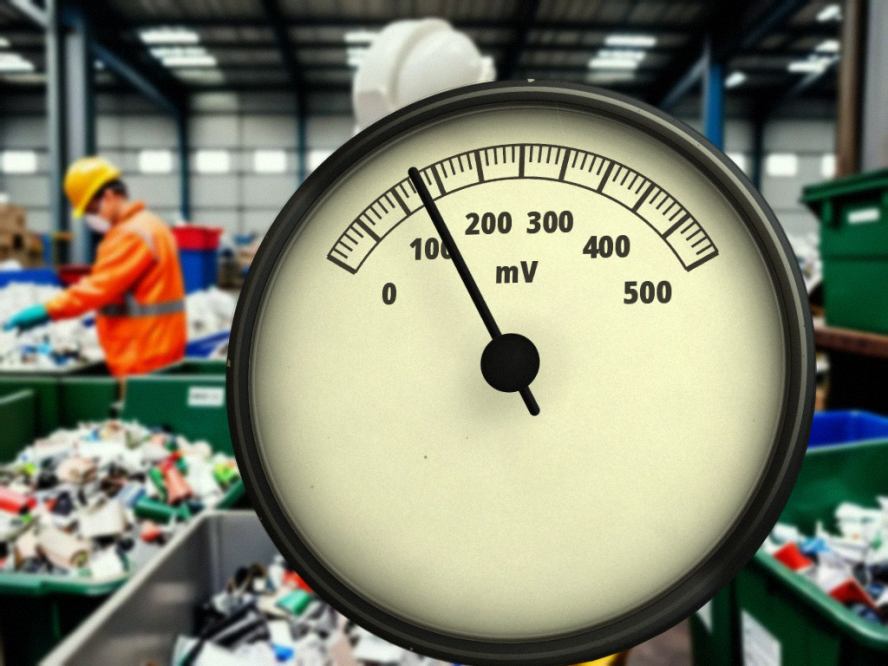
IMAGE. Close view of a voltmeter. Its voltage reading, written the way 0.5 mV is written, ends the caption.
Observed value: 130 mV
